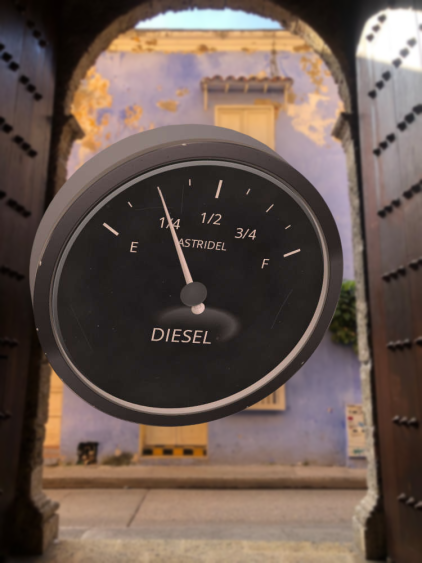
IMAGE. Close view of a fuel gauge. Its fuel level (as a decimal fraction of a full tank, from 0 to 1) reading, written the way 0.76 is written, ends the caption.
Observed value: 0.25
